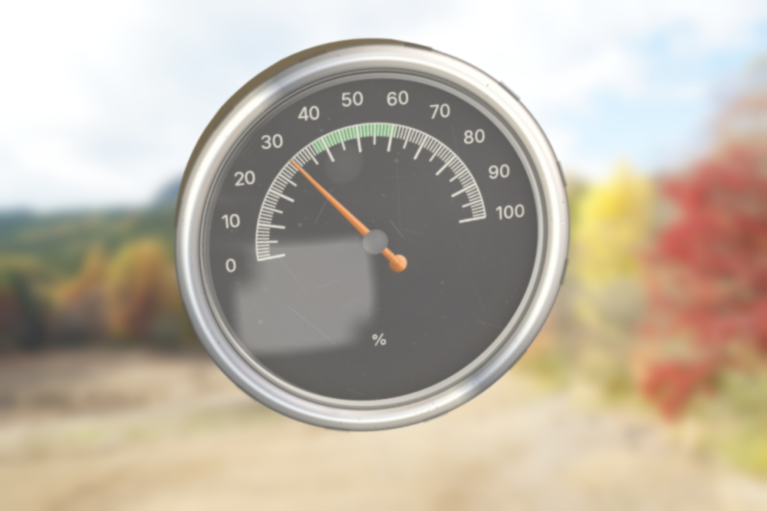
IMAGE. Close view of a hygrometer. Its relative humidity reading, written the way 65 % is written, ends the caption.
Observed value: 30 %
